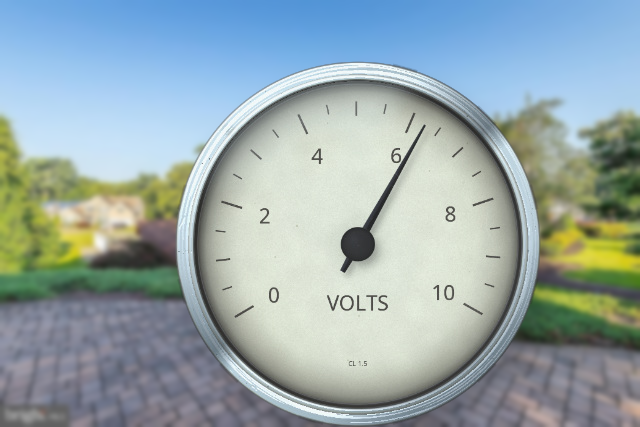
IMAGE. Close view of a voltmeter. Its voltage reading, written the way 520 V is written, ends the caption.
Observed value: 6.25 V
